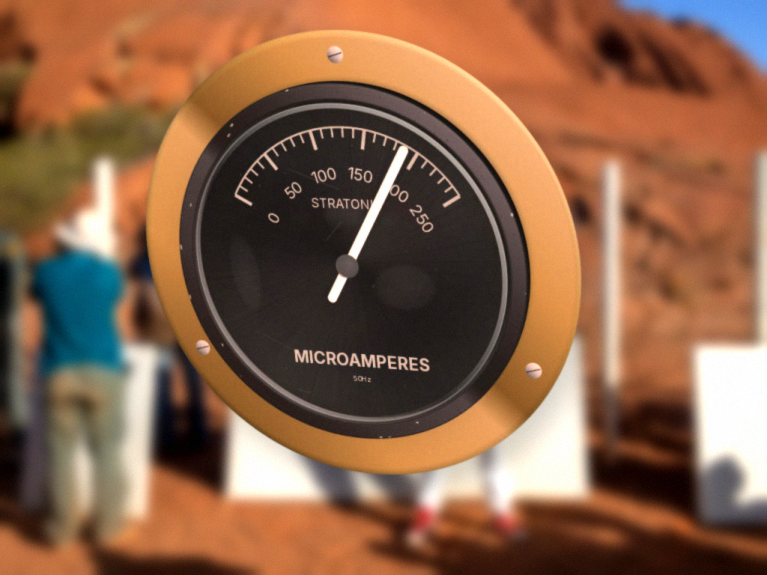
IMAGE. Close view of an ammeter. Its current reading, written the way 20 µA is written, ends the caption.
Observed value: 190 µA
